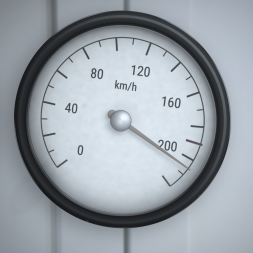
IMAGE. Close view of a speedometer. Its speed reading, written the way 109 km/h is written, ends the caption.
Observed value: 205 km/h
